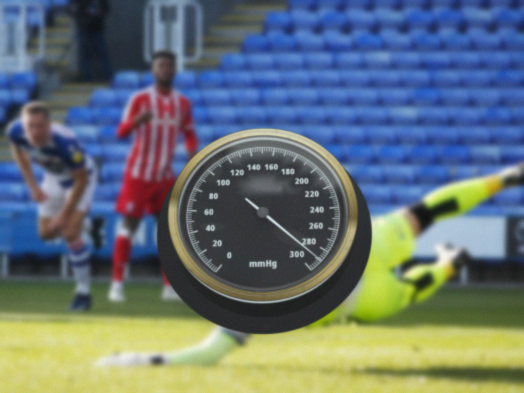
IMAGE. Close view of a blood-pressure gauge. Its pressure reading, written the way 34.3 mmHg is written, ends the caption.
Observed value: 290 mmHg
